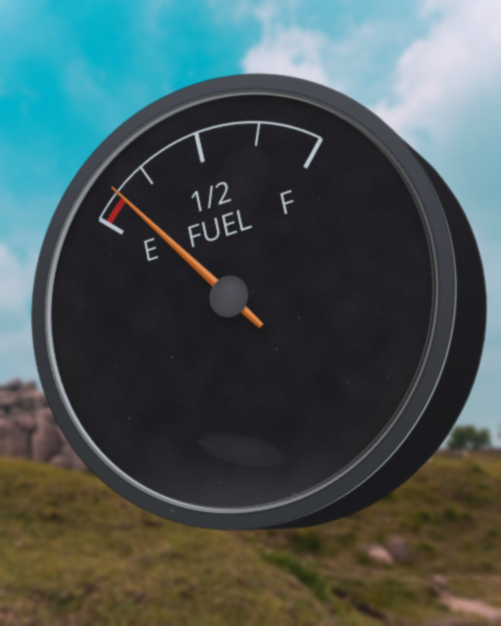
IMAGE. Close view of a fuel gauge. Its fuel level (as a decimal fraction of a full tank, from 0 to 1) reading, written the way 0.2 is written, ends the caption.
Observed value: 0.125
